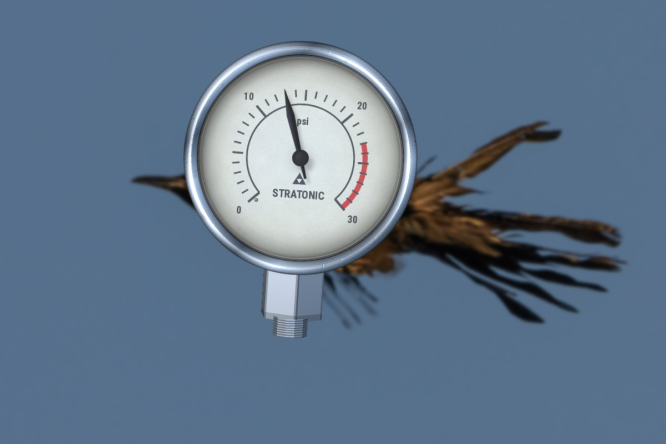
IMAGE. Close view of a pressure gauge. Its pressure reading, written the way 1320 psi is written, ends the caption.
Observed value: 13 psi
